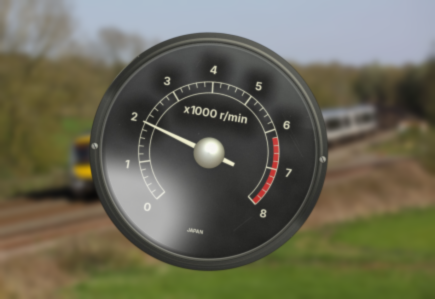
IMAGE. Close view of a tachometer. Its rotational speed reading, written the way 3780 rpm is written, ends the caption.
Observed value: 2000 rpm
